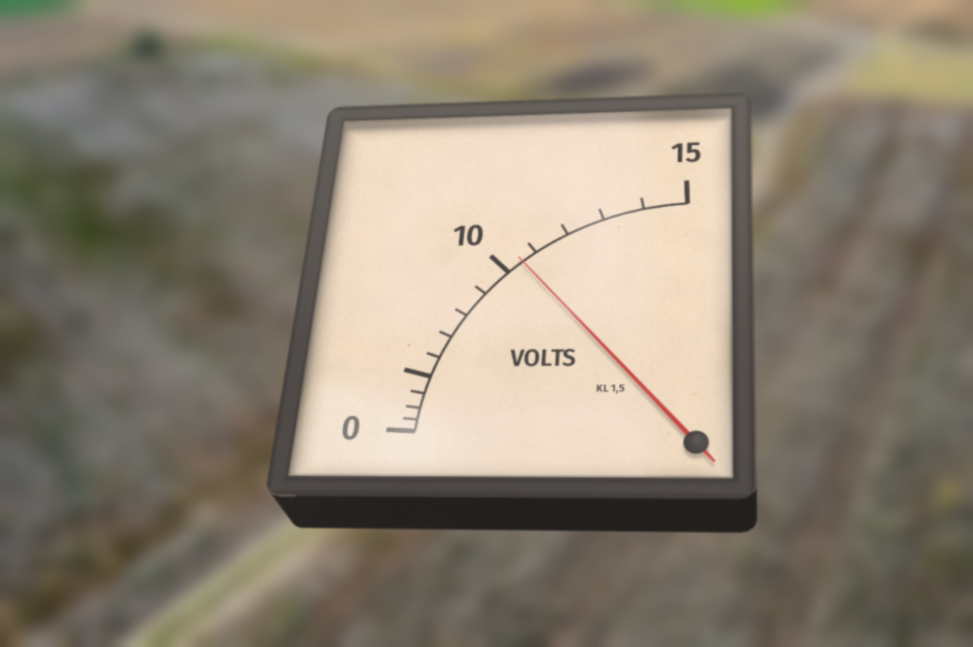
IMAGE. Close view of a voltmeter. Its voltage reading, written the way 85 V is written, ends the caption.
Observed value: 10.5 V
